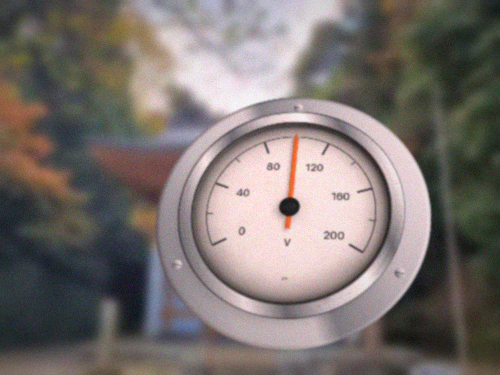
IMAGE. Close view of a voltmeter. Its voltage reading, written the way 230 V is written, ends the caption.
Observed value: 100 V
